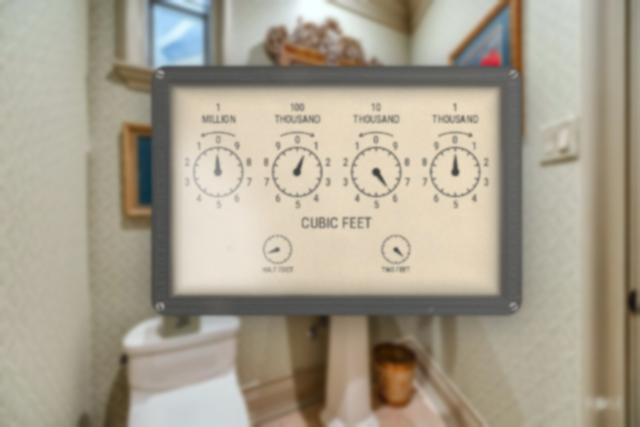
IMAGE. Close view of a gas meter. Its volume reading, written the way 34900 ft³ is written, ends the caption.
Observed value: 6000 ft³
